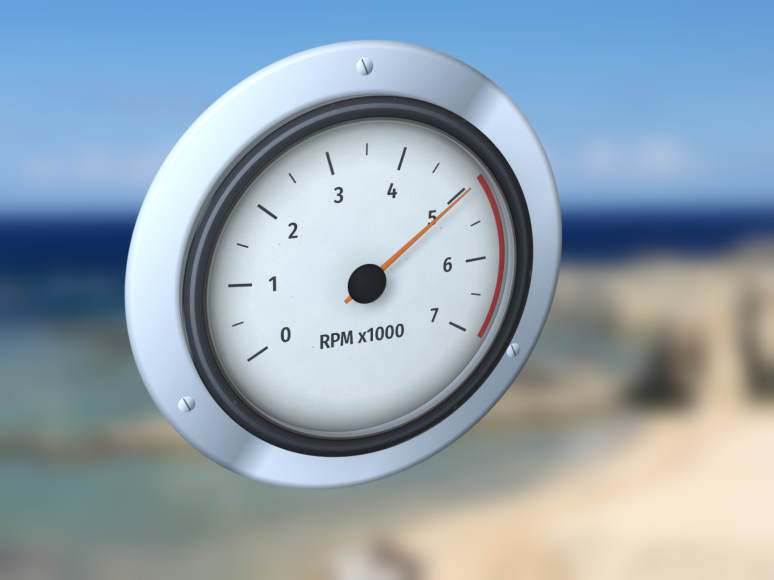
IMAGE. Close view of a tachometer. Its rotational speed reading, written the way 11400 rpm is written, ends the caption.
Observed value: 5000 rpm
